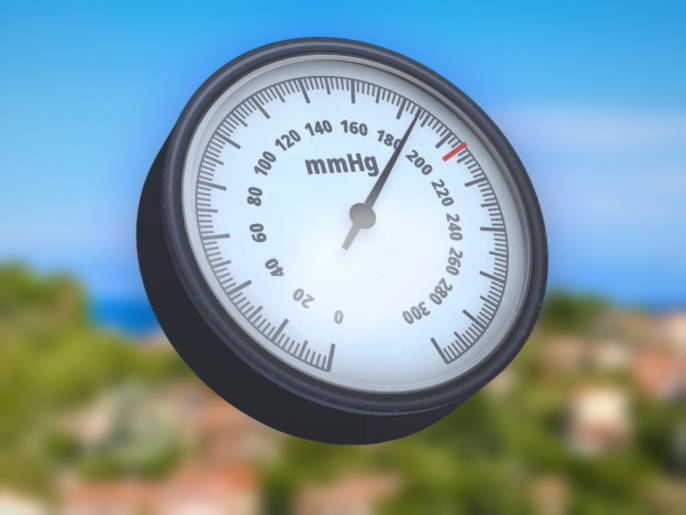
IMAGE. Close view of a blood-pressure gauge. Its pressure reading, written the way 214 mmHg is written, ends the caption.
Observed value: 186 mmHg
